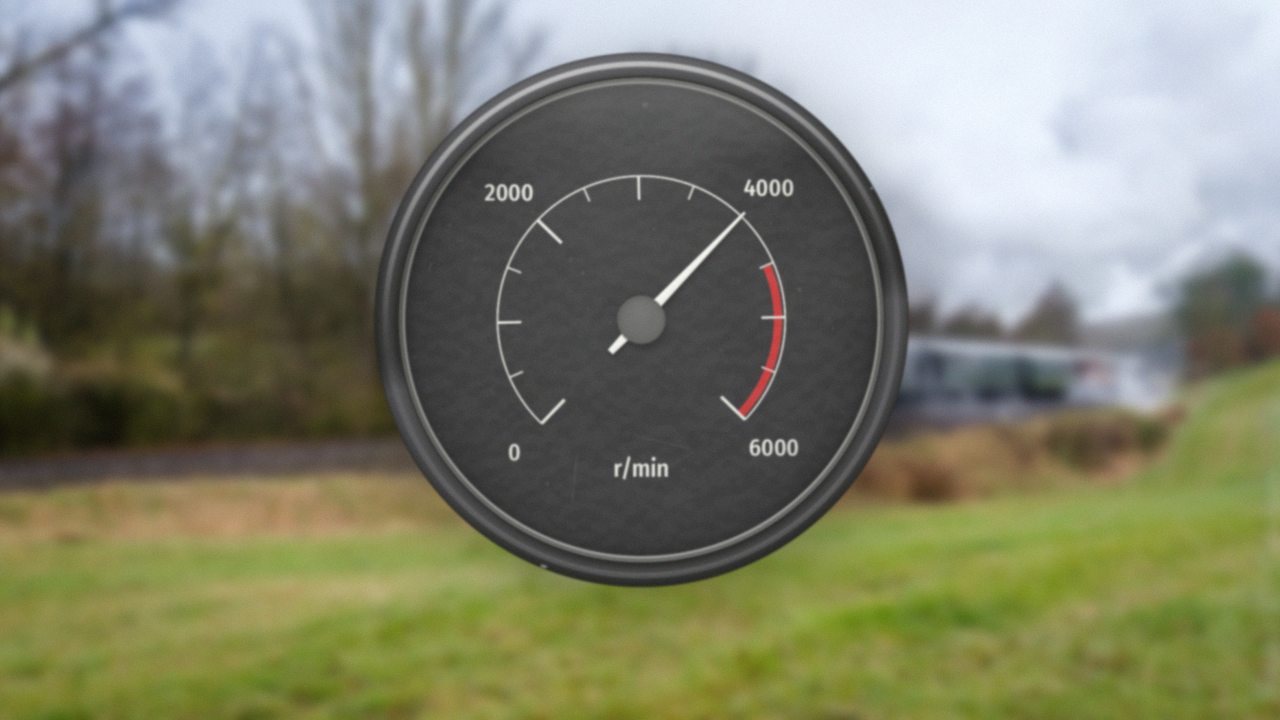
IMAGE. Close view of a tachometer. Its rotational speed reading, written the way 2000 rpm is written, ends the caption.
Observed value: 4000 rpm
